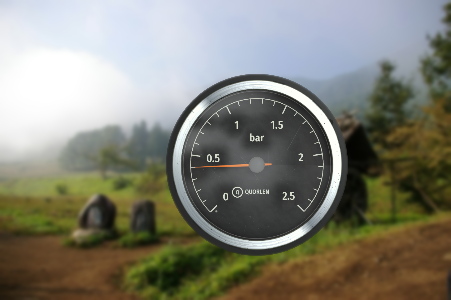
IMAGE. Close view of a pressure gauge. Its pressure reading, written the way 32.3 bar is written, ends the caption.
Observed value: 0.4 bar
